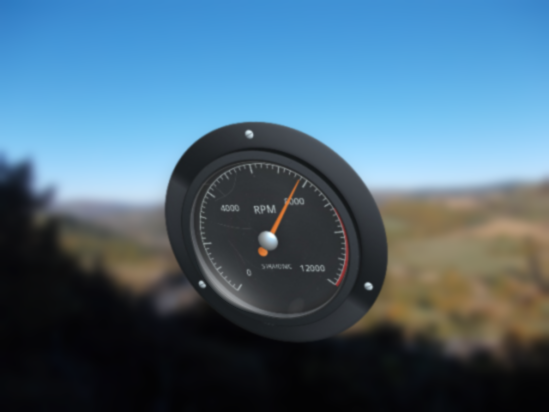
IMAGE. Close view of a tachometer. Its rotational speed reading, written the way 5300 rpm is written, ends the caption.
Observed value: 7800 rpm
